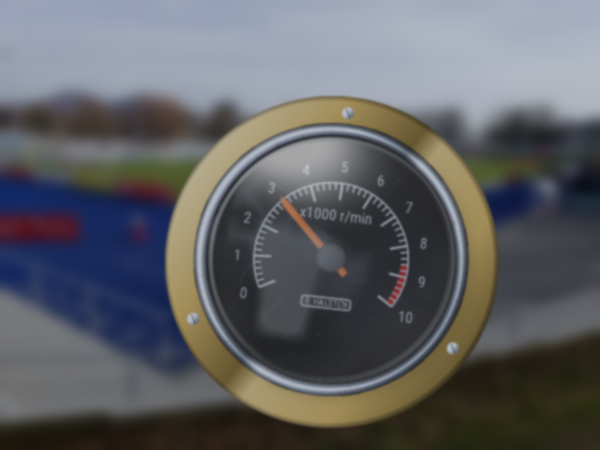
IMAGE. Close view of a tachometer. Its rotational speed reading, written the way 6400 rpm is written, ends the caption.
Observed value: 3000 rpm
